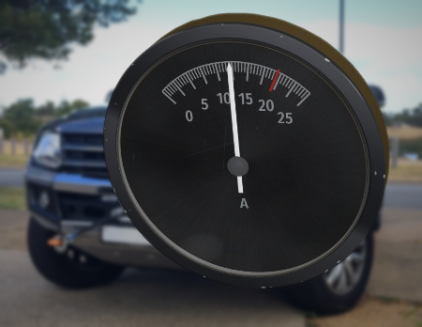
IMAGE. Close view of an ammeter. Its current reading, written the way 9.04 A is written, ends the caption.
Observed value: 12.5 A
